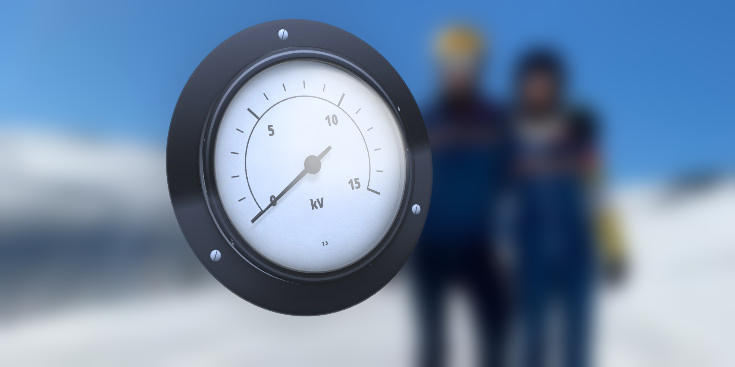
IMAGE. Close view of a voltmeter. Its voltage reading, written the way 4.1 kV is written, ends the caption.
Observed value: 0 kV
